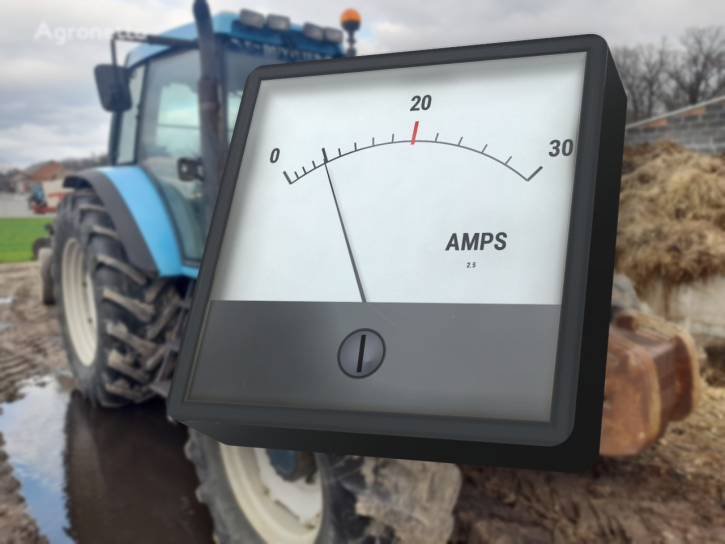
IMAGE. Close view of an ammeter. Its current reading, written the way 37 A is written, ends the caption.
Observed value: 10 A
